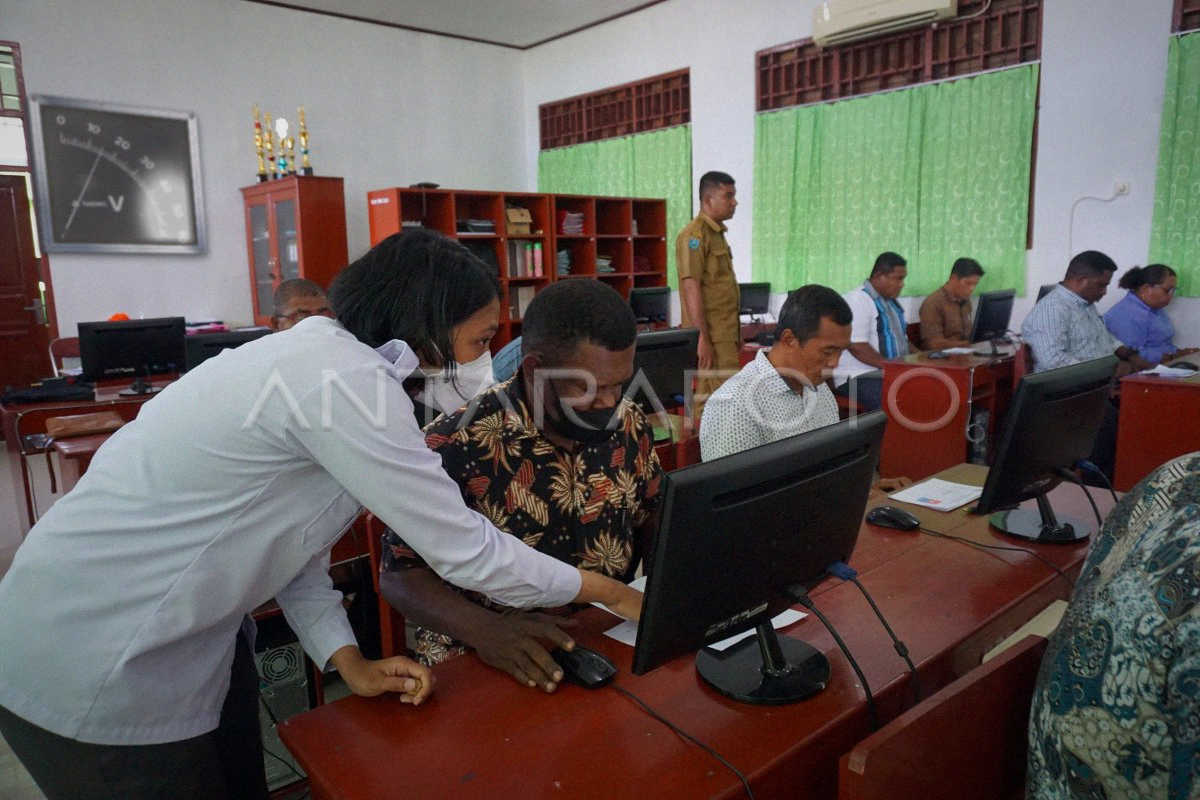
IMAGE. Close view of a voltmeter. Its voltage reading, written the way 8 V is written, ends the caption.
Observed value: 15 V
